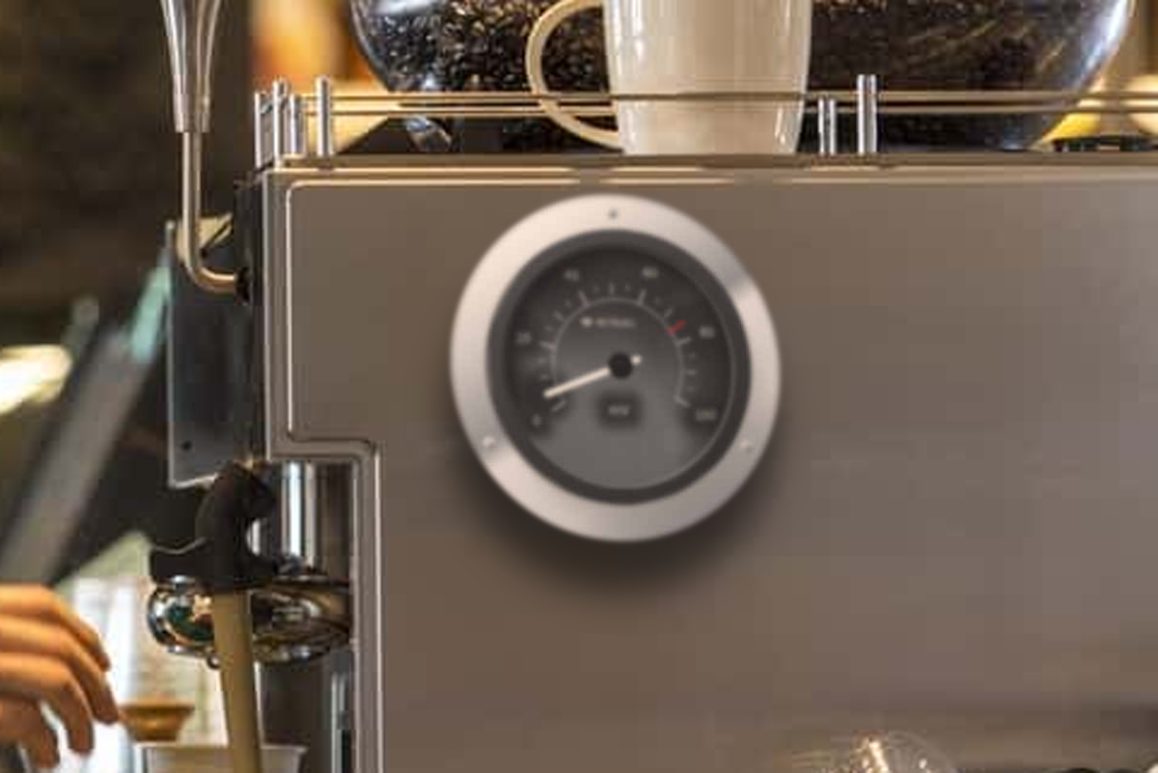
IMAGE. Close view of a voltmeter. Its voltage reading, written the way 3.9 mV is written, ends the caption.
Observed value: 5 mV
